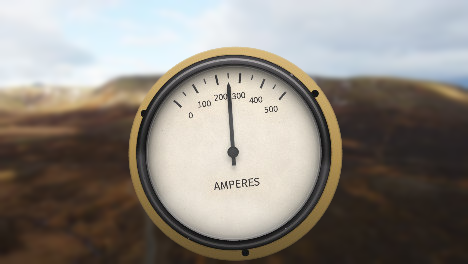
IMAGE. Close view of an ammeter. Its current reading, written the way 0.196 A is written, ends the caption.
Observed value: 250 A
